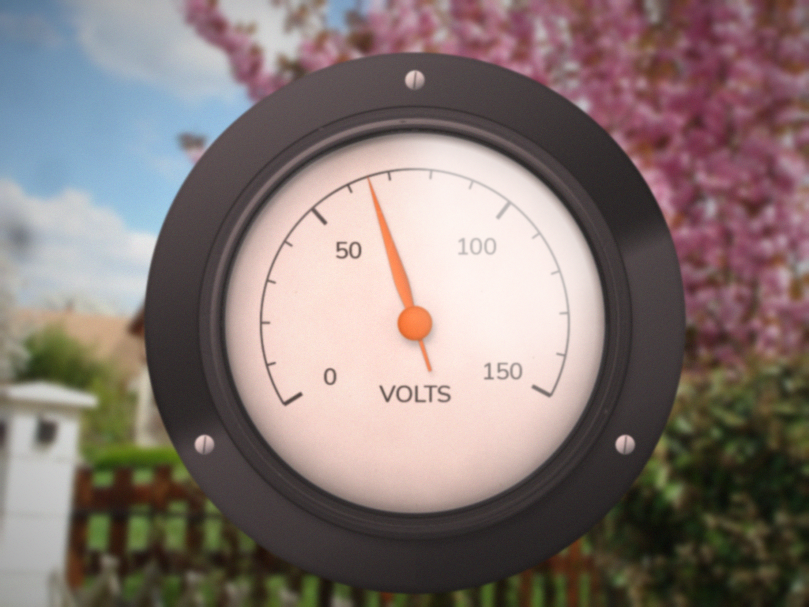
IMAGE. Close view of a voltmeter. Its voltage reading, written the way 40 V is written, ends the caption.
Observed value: 65 V
